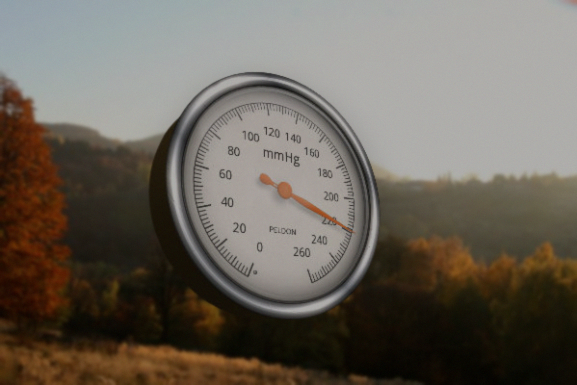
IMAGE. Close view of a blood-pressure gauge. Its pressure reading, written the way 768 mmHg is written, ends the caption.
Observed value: 220 mmHg
